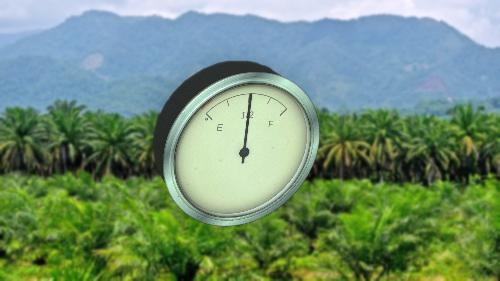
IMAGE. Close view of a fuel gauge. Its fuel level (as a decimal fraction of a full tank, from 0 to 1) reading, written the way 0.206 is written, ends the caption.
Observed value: 0.5
